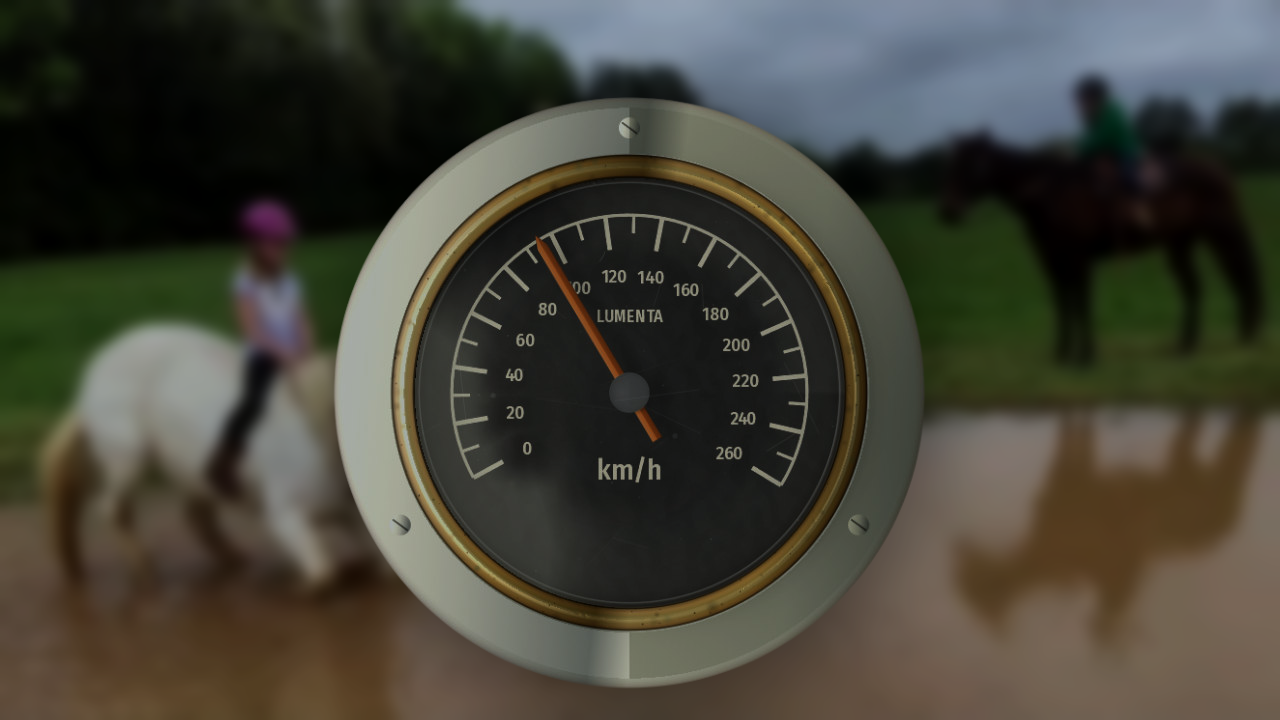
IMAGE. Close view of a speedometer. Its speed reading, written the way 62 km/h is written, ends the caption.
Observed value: 95 km/h
